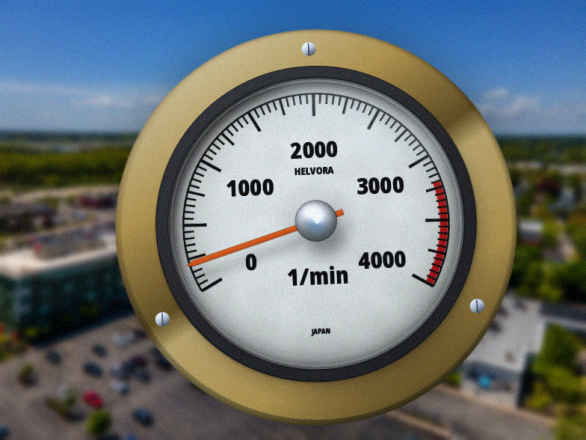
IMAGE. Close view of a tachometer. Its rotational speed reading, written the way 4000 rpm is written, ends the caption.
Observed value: 200 rpm
